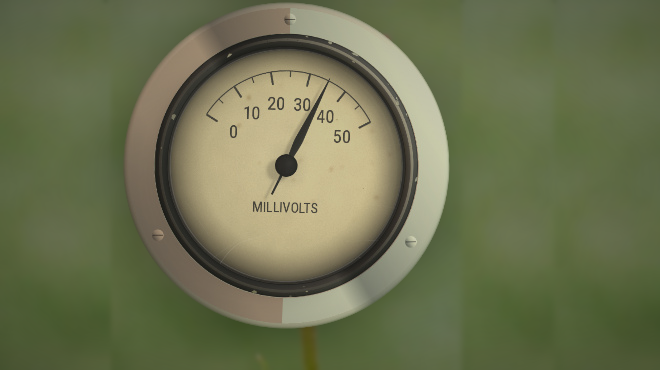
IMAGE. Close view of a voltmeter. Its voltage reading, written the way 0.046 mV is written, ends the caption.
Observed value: 35 mV
